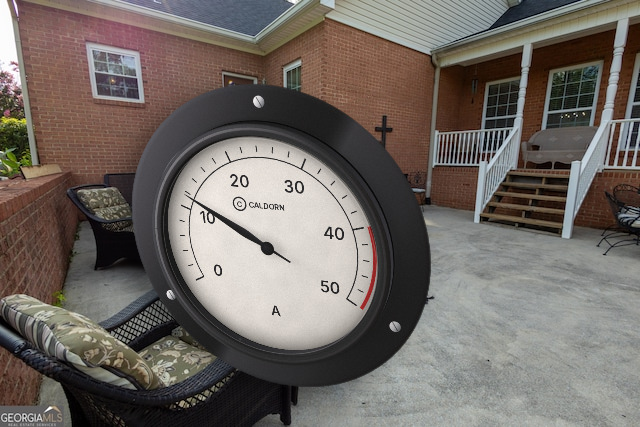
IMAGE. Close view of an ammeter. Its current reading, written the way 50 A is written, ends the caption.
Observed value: 12 A
